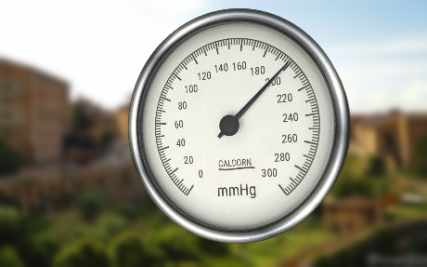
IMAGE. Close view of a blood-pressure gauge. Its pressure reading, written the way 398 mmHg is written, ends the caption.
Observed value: 200 mmHg
